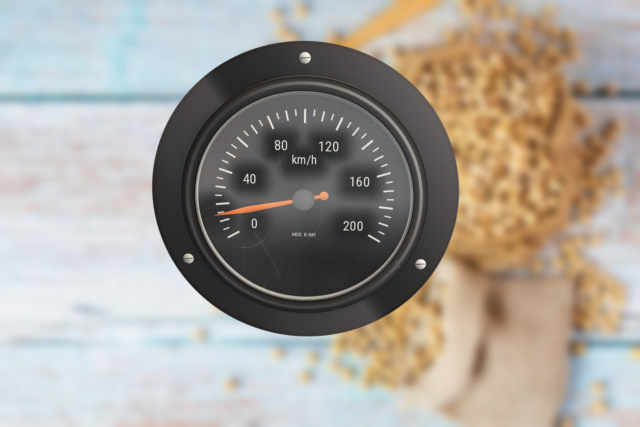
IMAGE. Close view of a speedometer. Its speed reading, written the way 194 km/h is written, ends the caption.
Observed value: 15 km/h
